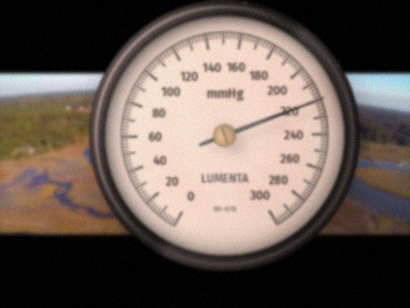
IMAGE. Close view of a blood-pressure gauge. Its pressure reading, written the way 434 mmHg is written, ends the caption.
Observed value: 220 mmHg
